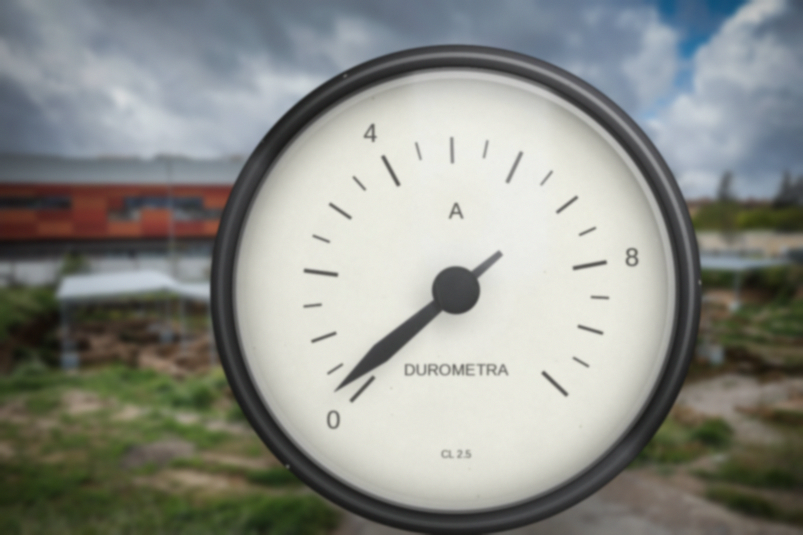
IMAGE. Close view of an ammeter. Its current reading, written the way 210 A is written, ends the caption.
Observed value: 0.25 A
